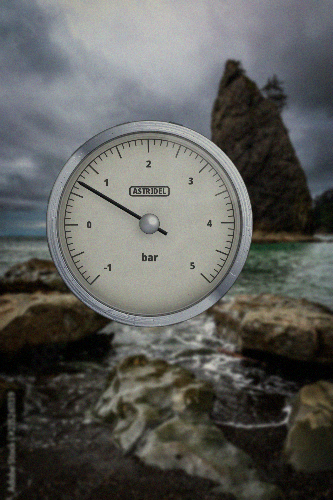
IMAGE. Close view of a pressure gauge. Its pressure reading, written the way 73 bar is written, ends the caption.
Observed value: 0.7 bar
